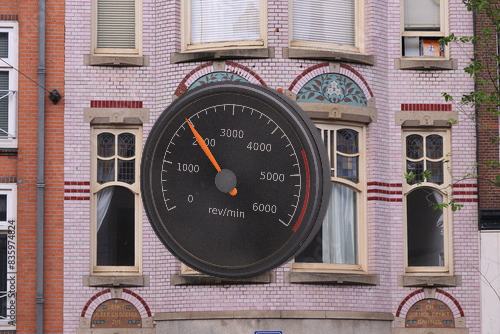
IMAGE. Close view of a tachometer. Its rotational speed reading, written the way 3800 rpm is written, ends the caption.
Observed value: 2000 rpm
